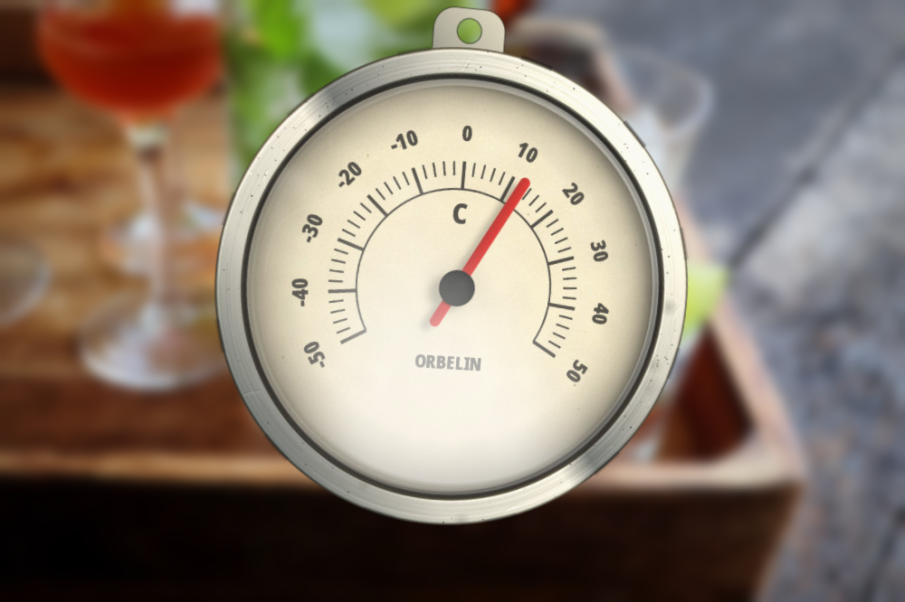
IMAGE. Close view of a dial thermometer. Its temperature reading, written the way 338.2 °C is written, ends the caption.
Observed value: 12 °C
